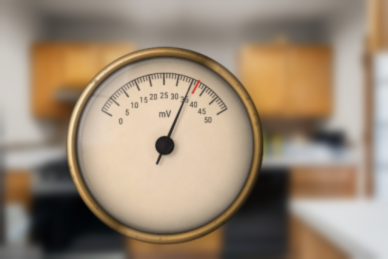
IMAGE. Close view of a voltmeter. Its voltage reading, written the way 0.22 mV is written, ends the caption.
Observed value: 35 mV
